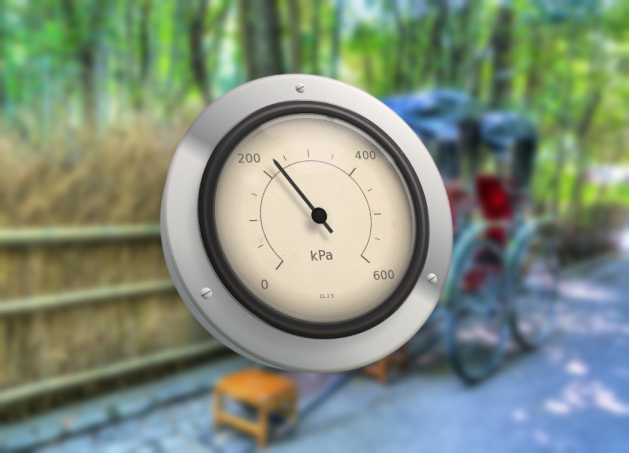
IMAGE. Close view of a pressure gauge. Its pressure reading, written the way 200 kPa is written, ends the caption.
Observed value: 225 kPa
